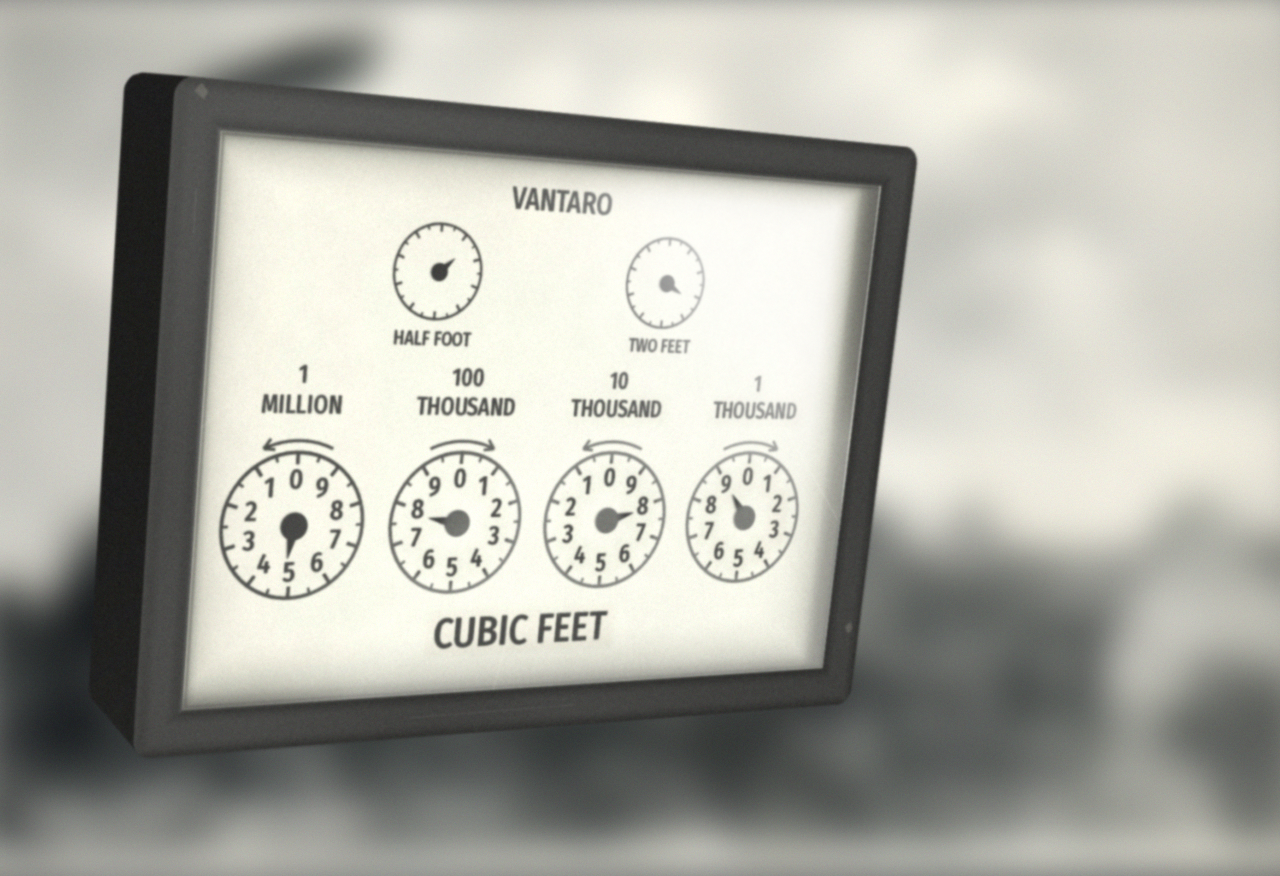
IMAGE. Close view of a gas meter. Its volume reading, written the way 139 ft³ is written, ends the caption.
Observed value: 477900 ft³
